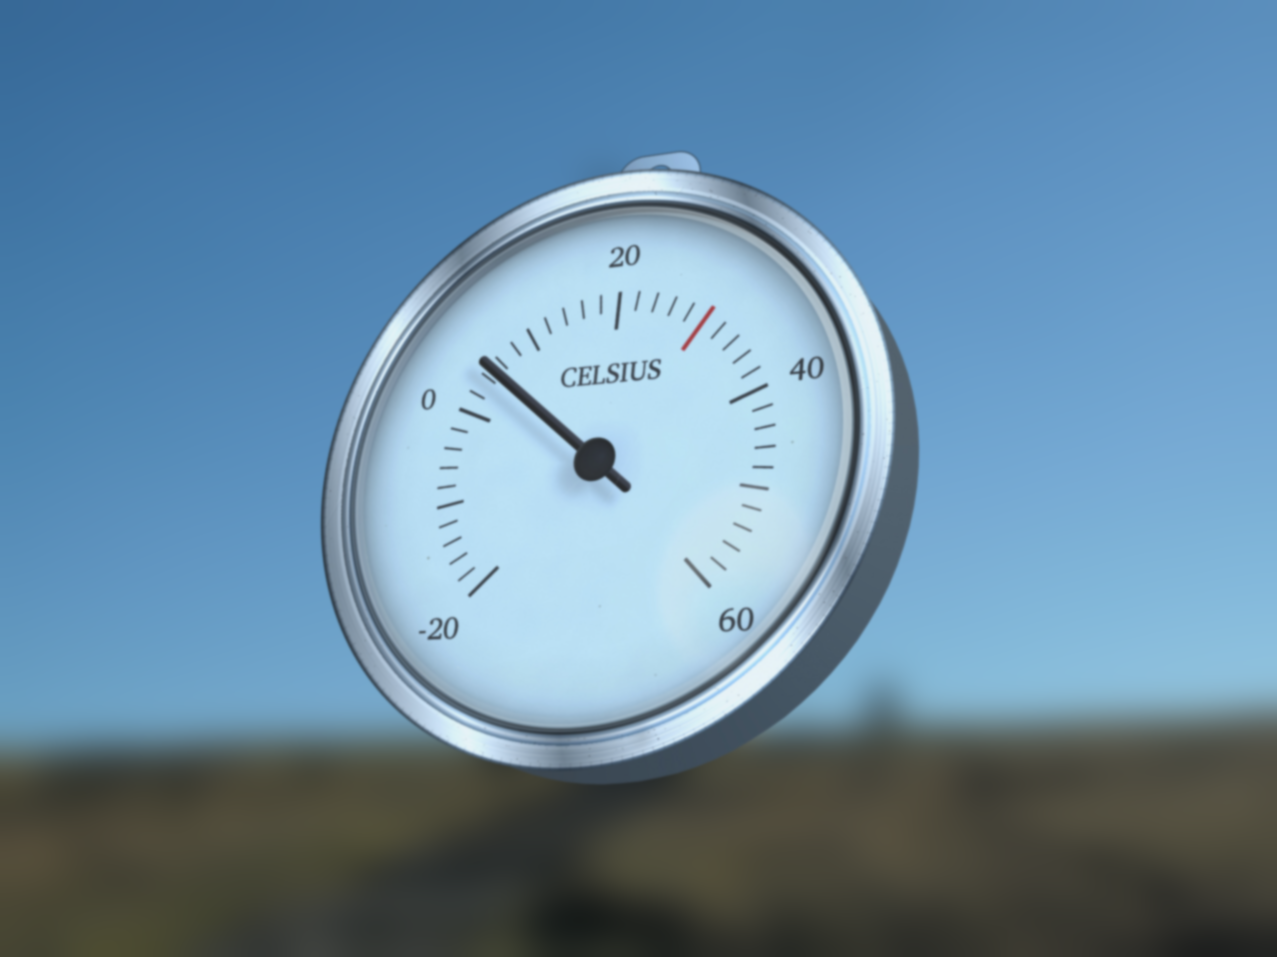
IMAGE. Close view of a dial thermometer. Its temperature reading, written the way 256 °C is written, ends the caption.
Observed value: 5 °C
